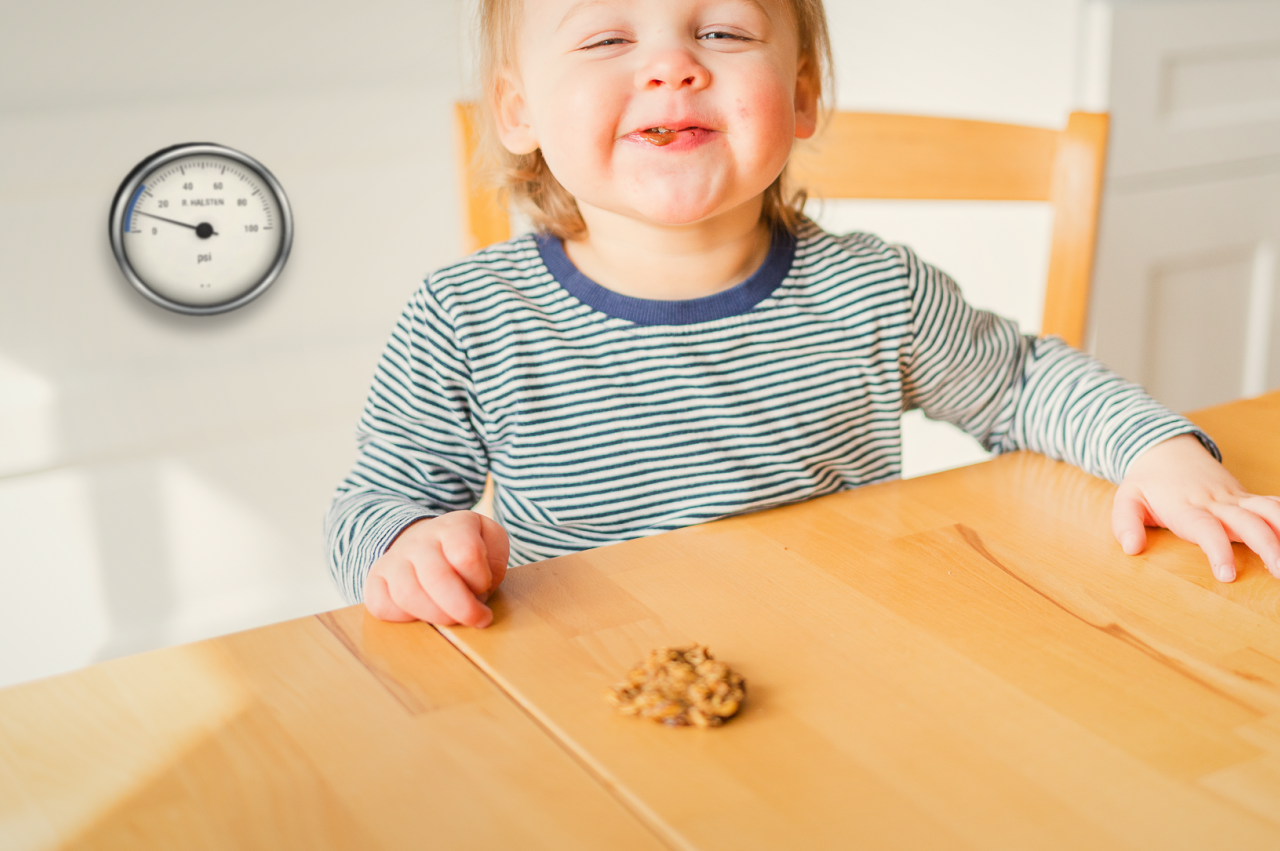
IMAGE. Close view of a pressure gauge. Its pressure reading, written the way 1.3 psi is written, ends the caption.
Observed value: 10 psi
